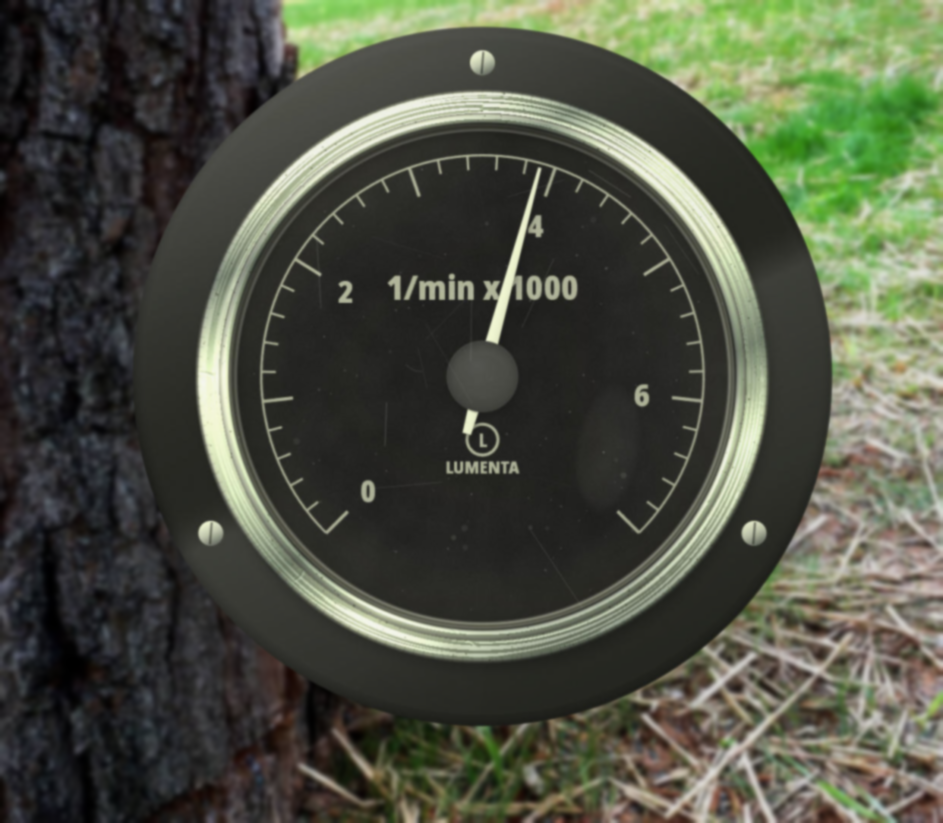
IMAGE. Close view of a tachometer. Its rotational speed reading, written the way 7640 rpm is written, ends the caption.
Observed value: 3900 rpm
